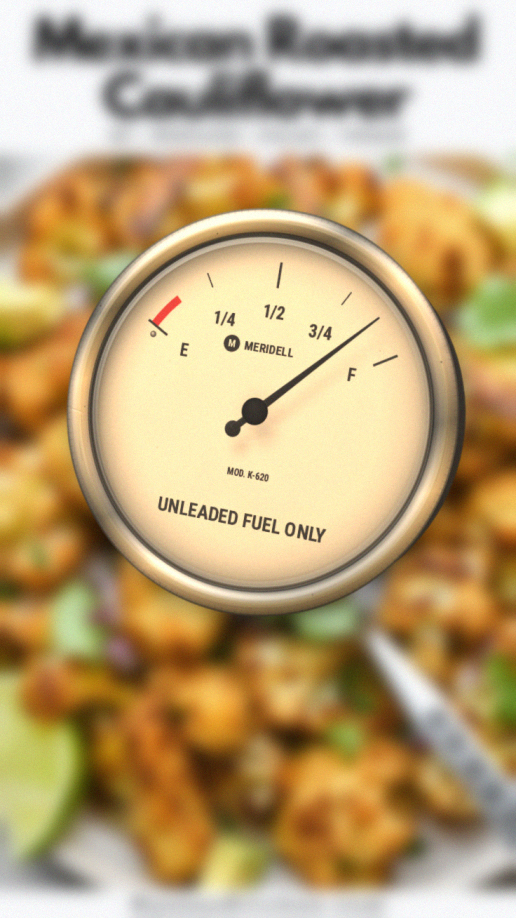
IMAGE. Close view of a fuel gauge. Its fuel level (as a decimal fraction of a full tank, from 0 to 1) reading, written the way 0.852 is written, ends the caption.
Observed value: 0.875
